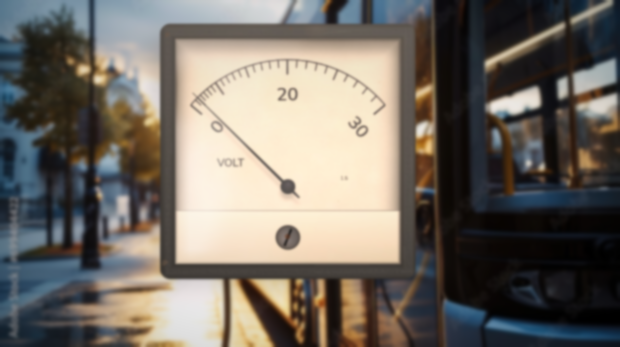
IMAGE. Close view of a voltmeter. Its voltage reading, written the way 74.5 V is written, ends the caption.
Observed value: 5 V
